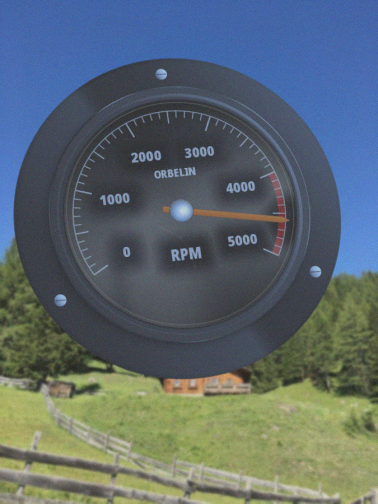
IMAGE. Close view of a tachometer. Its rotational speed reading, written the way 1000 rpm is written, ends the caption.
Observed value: 4600 rpm
